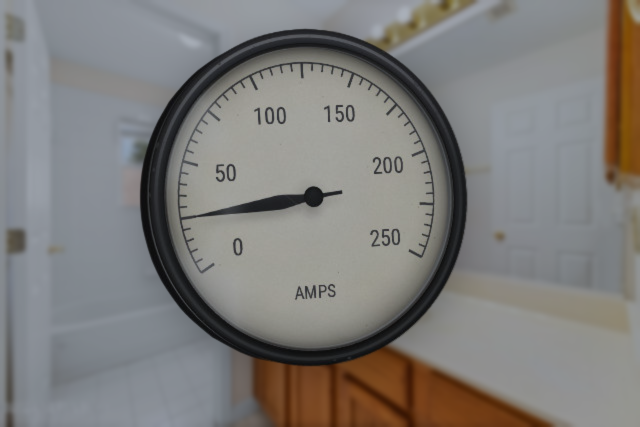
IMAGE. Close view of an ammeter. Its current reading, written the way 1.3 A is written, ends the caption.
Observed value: 25 A
